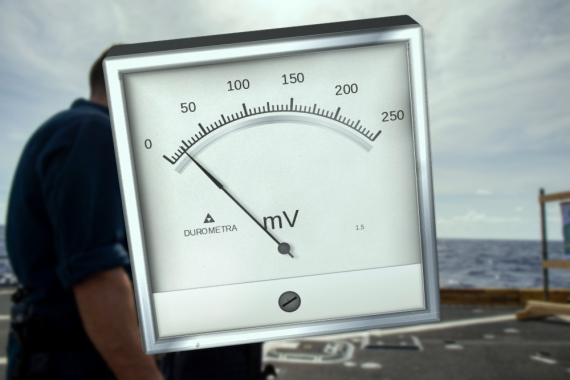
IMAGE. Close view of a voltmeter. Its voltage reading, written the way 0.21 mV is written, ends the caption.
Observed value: 20 mV
